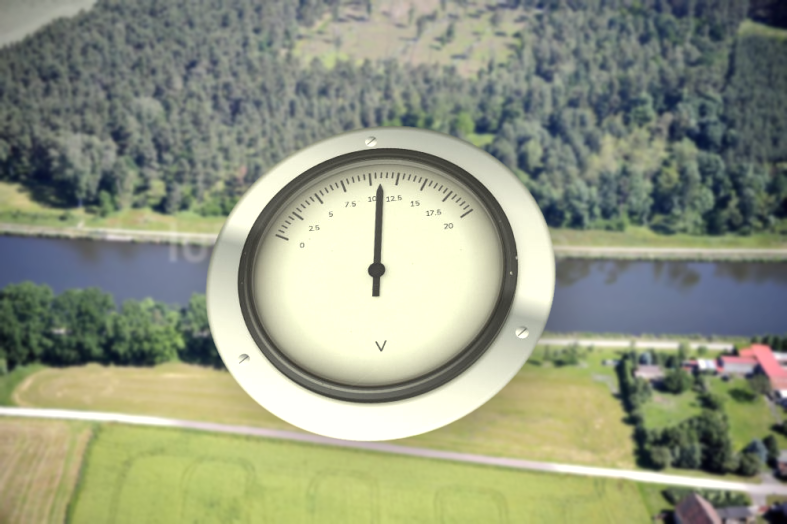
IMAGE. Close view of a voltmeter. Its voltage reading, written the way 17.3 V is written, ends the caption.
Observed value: 11 V
